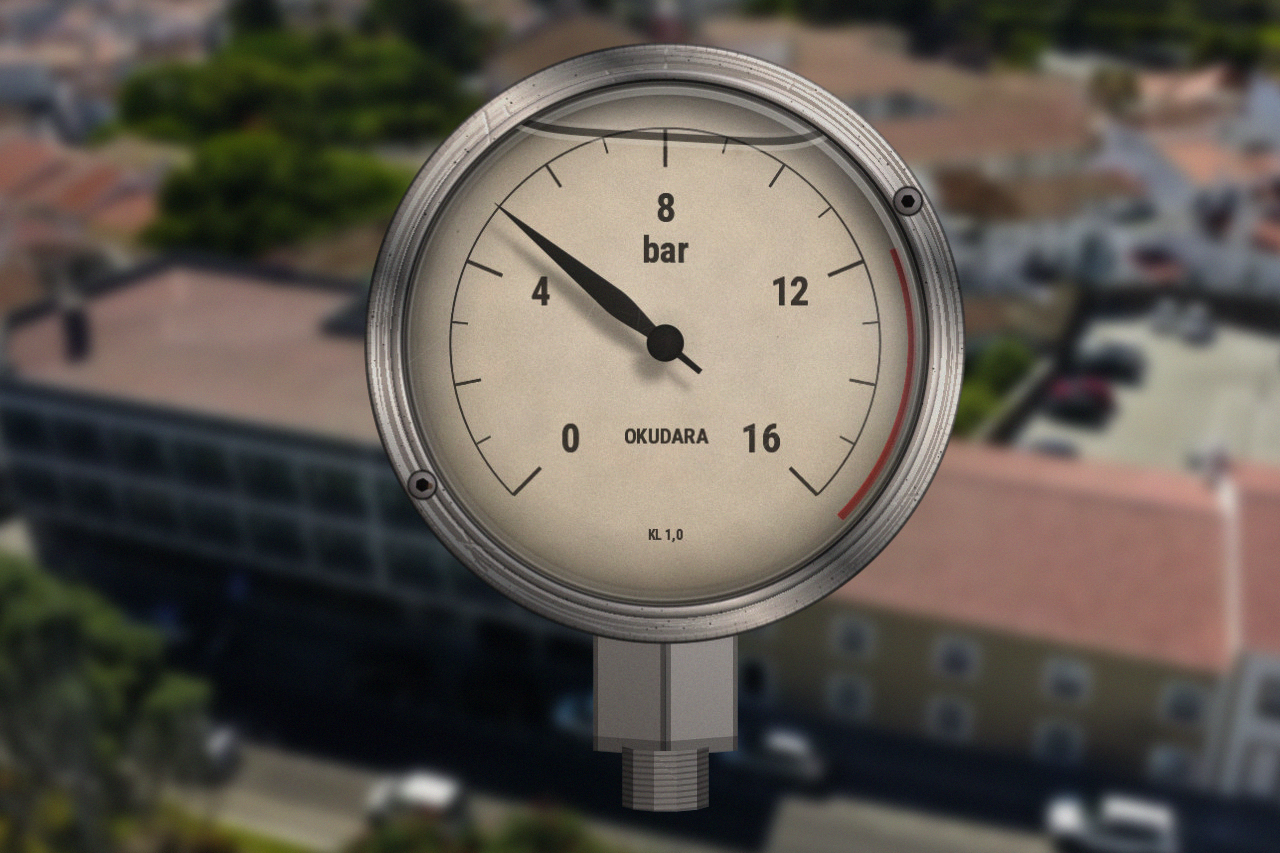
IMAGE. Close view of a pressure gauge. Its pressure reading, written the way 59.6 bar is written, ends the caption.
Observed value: 5 bar
